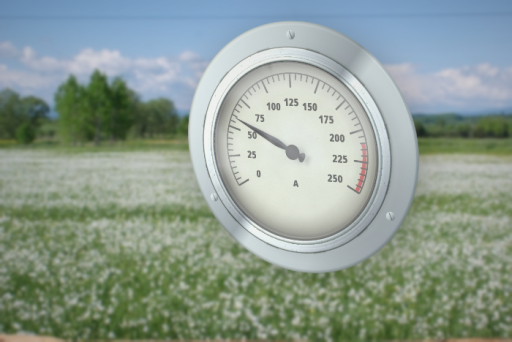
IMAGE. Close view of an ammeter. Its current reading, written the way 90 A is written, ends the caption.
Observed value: 60 A
